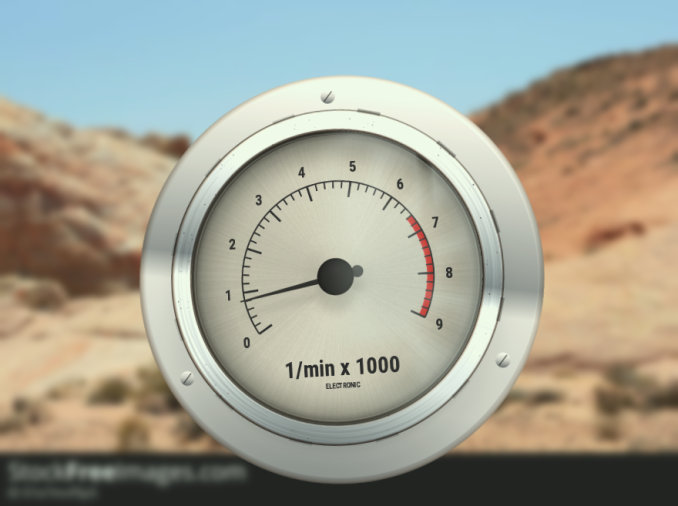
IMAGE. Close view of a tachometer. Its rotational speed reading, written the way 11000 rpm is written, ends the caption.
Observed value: 800 rpm
